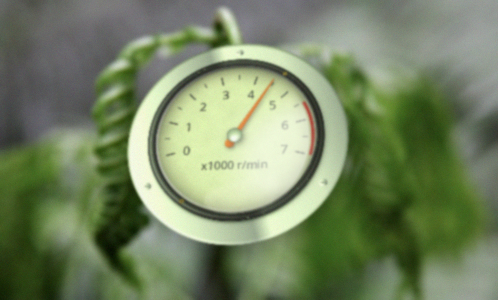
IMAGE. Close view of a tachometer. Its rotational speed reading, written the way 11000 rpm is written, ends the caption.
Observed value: 4500 rpm
